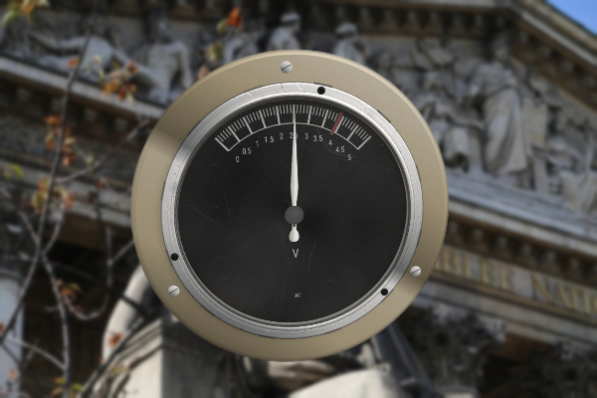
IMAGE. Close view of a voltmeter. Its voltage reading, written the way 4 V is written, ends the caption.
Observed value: 2.5 V
